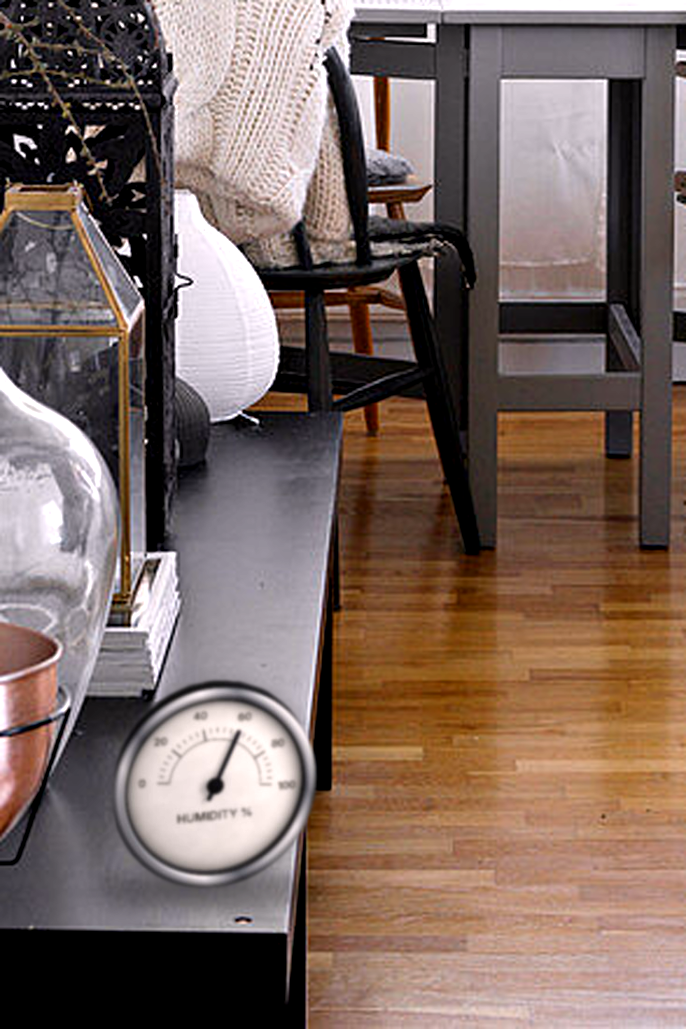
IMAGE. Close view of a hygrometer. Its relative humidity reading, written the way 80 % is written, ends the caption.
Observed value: 60 %
